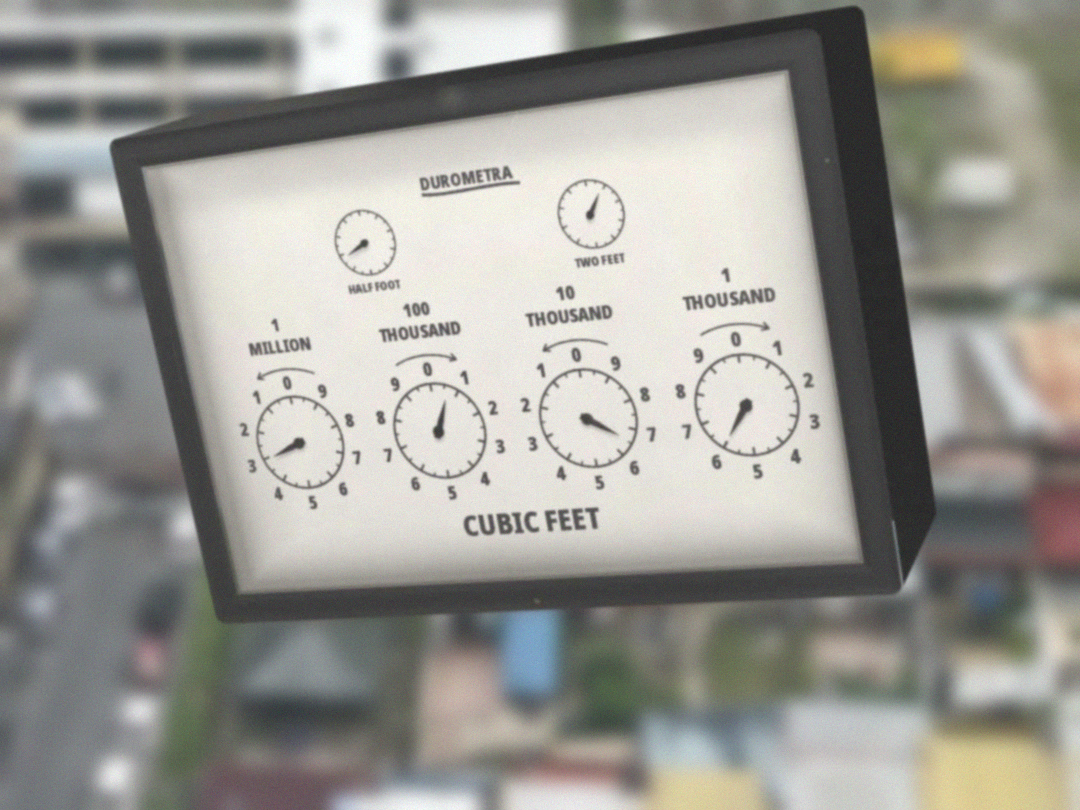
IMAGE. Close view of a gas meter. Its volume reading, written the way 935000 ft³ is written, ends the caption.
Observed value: 306600 ft³
